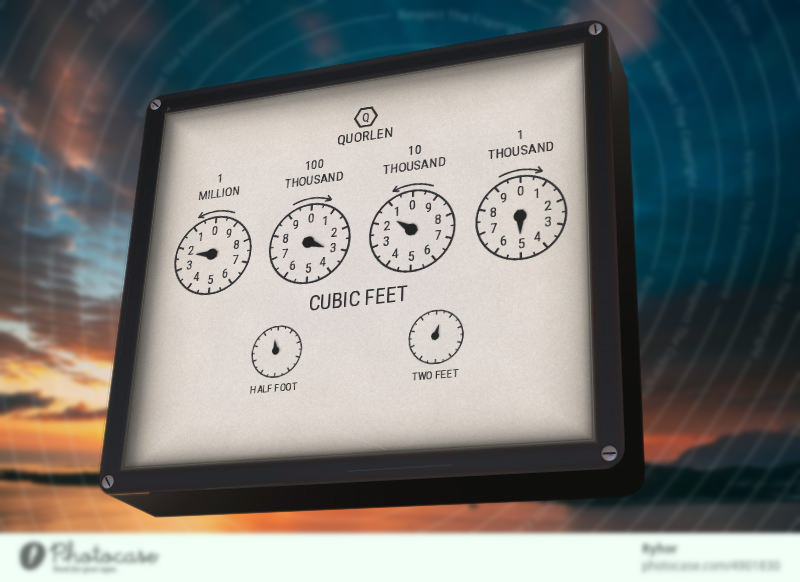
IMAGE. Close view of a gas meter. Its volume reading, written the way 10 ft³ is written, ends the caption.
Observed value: 231500 ft³
